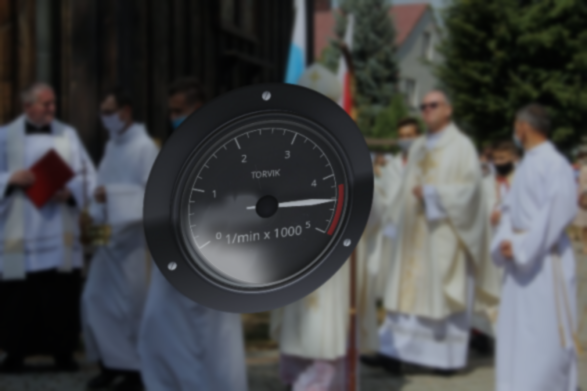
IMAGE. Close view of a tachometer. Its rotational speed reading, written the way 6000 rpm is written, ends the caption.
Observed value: 4400 rpm
